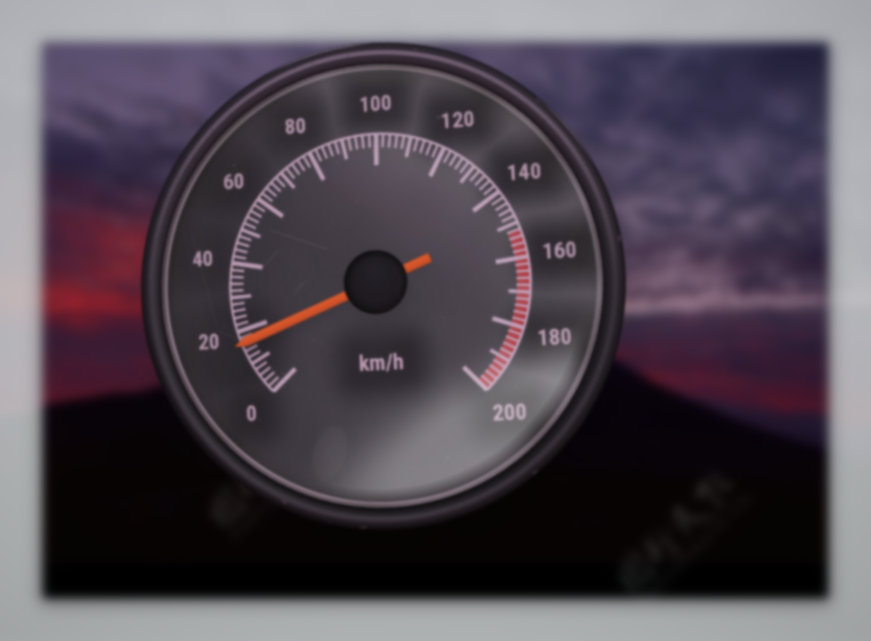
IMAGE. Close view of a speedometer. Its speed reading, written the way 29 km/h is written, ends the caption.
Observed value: 16 km/h
